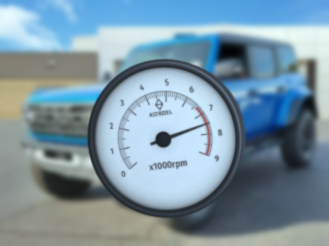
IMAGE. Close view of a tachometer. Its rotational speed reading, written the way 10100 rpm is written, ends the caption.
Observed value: 7500 rpm
